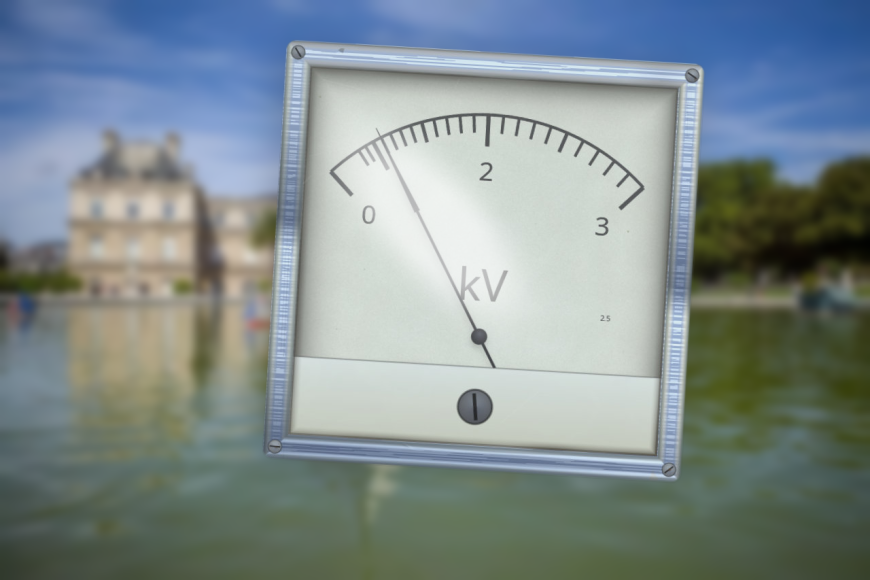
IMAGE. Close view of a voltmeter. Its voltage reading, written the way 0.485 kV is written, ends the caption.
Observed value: 1.1 kV
